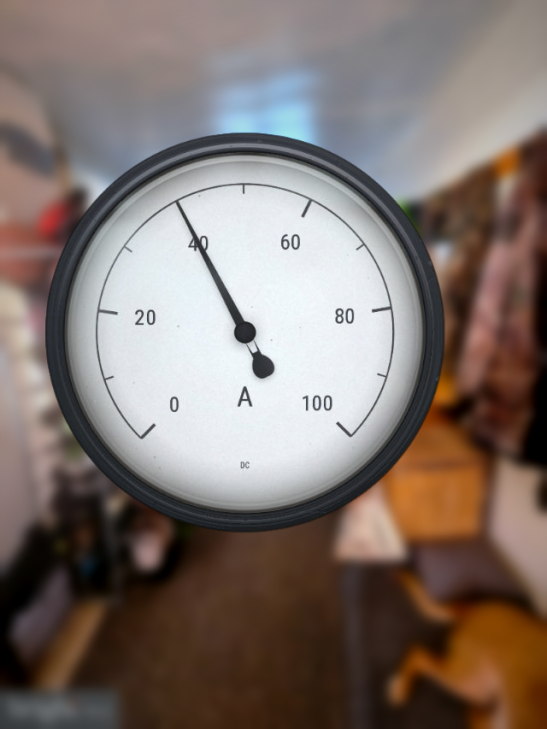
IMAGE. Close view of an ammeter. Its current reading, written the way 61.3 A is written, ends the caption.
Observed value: 40 A
